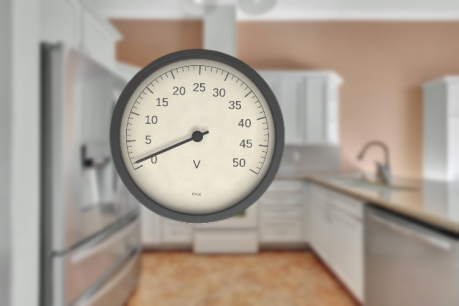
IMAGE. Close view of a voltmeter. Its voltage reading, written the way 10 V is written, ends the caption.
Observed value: 1 V
